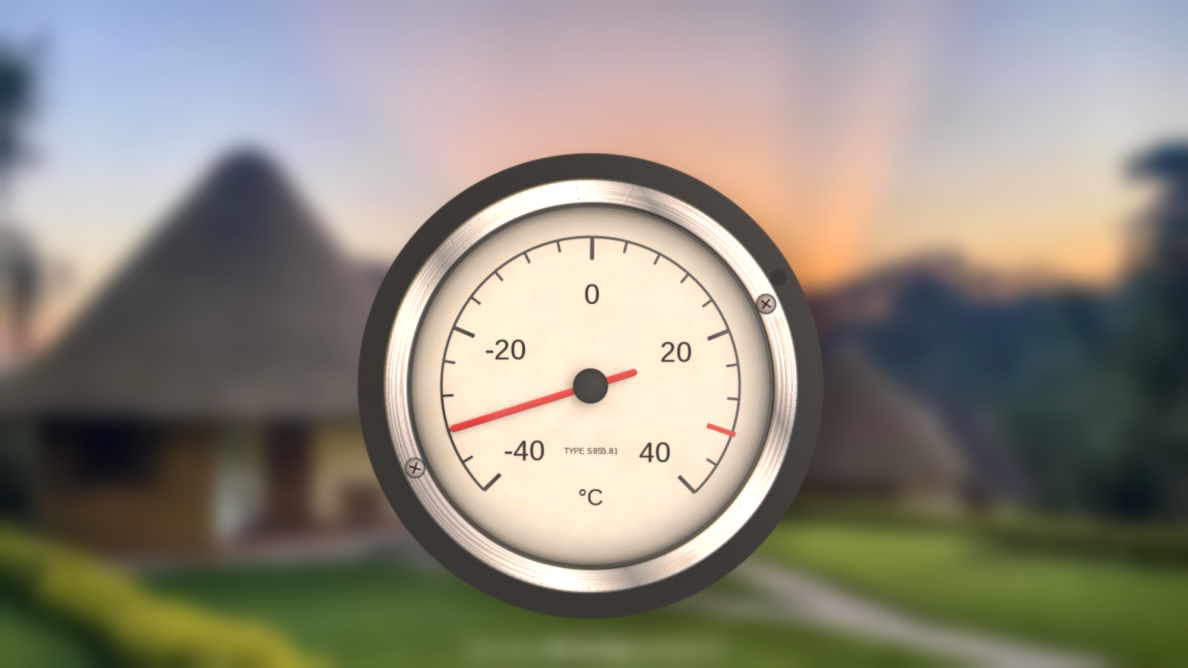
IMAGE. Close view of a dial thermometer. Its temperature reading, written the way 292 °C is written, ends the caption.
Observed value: -32 °C
